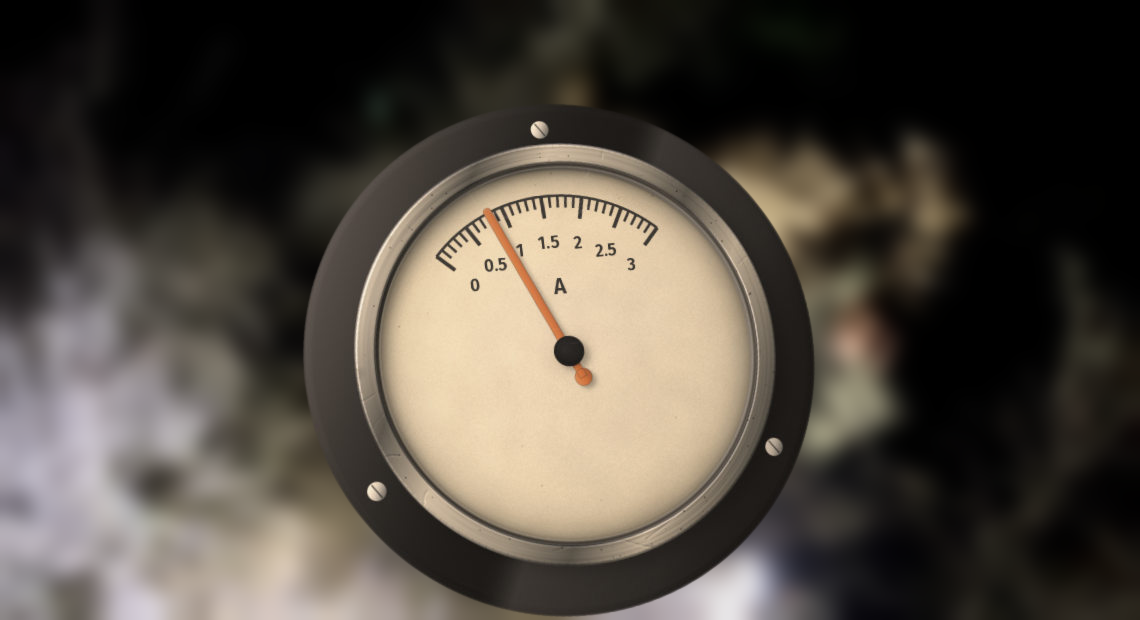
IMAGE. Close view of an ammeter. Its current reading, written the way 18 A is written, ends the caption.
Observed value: 0.8 A
